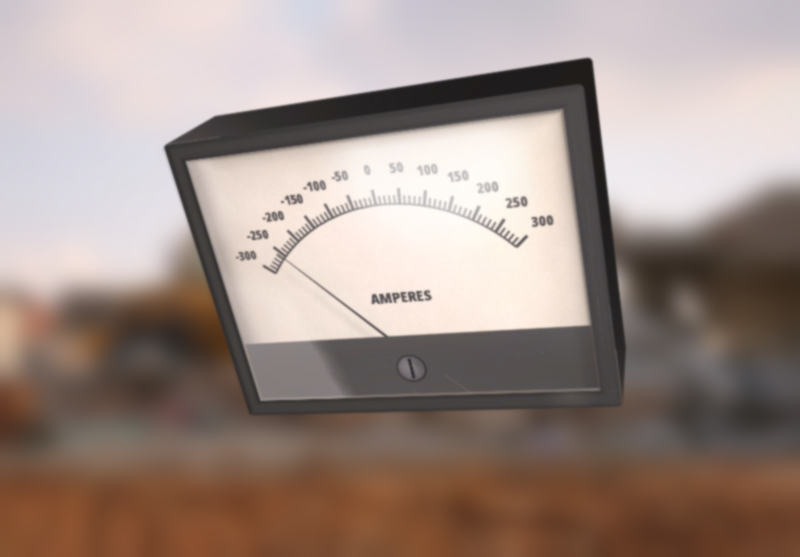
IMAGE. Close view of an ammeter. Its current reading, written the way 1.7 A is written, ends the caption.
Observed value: -250 A
